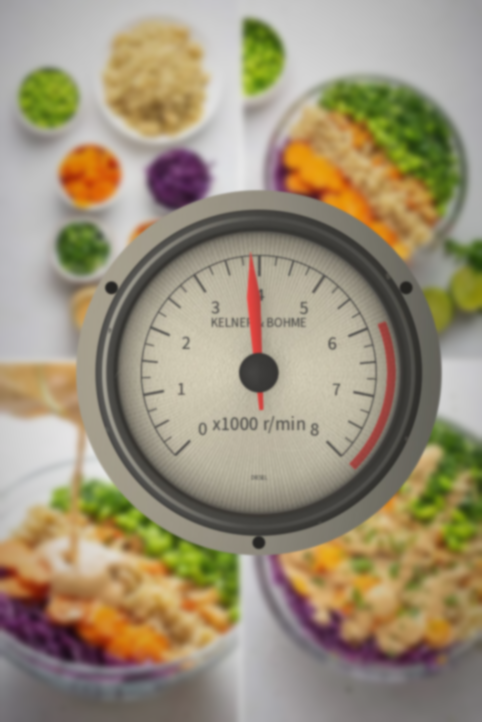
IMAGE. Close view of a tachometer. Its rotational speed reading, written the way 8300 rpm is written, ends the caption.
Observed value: 3875 rpm
